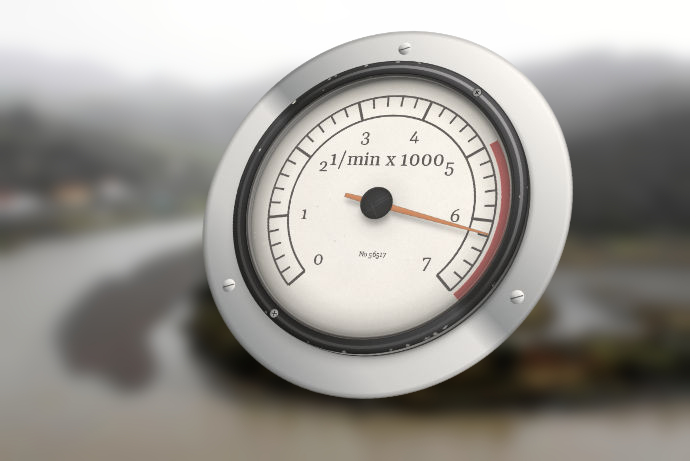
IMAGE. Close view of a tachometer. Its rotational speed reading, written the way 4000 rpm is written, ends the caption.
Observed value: 6200 rpm
